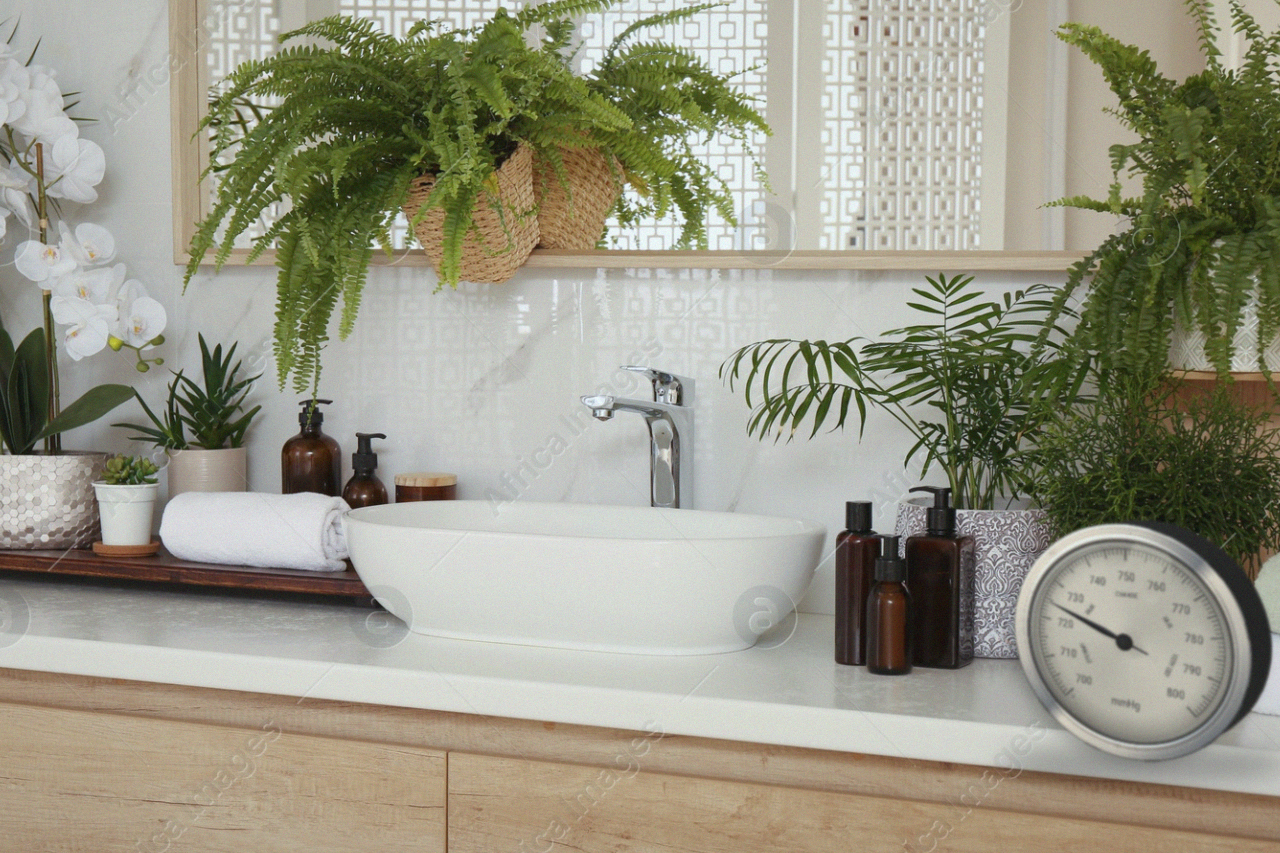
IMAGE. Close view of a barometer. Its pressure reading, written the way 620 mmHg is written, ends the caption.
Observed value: 725 mmHg
